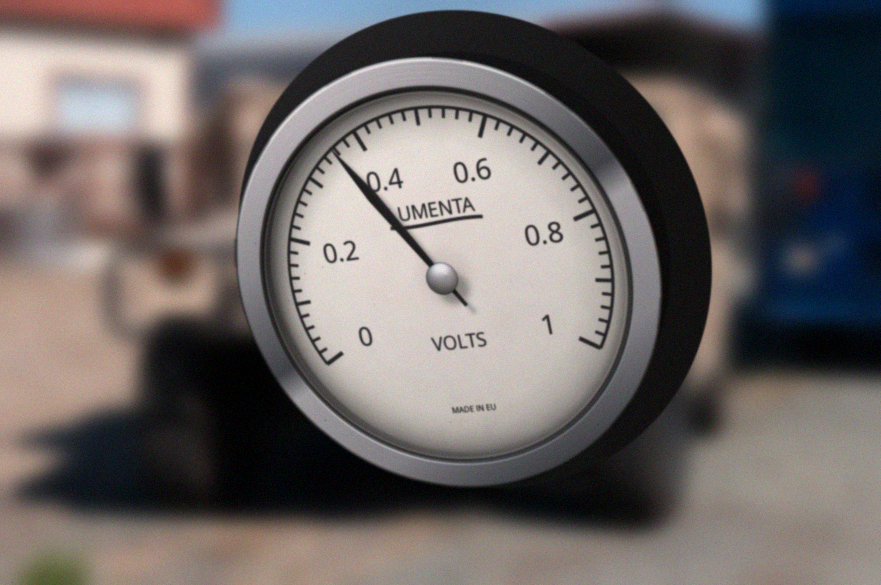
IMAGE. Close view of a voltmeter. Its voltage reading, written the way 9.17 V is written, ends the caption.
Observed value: 0.36 V
